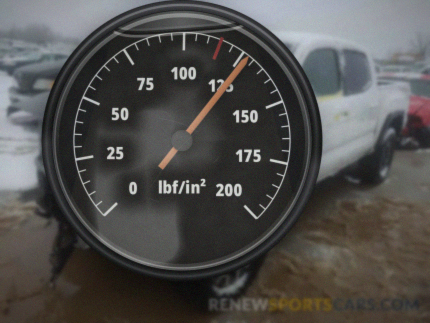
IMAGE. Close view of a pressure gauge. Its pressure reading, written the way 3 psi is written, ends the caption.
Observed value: 127.5 psi
